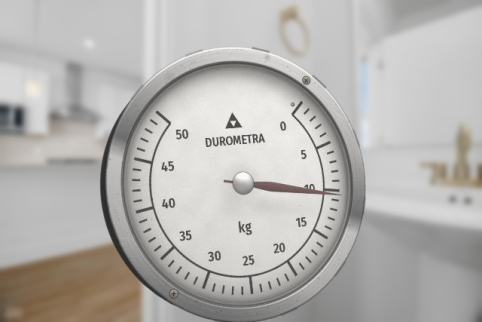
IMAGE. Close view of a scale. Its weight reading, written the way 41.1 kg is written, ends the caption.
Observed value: 10.5 kg
